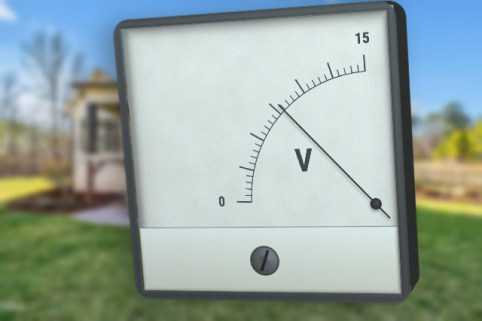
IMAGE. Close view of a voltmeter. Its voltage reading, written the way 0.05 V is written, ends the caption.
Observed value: 8 V
